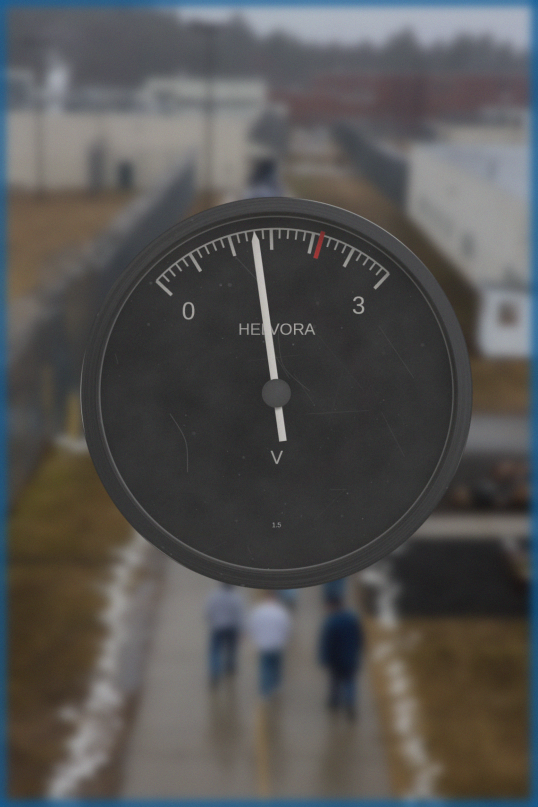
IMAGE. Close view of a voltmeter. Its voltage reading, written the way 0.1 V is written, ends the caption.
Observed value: 1.3 V
